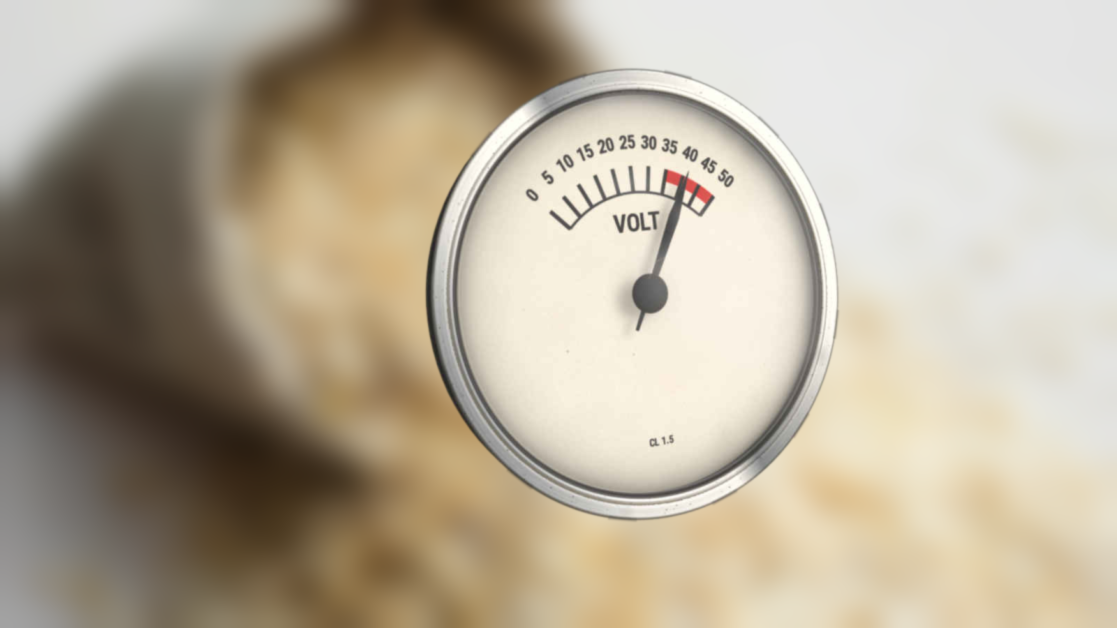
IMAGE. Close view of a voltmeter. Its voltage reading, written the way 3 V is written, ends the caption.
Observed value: 40 V
